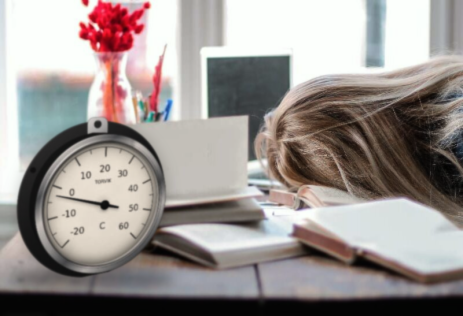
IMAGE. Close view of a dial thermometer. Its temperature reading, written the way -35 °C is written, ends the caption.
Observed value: -2.5 °C
